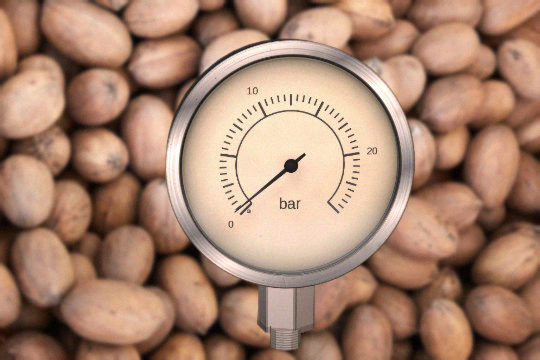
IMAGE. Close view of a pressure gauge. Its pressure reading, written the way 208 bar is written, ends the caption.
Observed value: 0.5 bar
